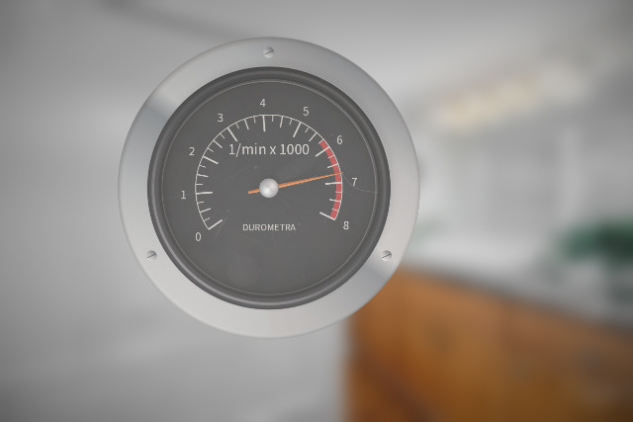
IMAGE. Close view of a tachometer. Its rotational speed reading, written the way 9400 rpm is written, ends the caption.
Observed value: 6750 rpm
